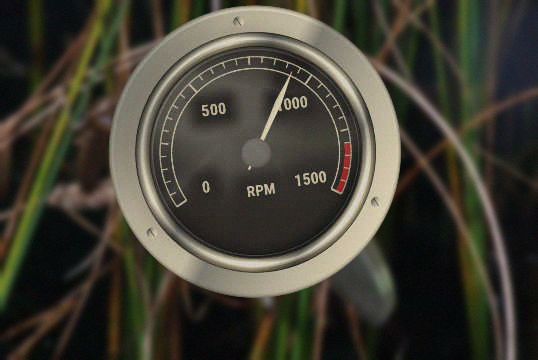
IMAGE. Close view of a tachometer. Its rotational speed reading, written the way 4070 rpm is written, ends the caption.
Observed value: 925 rpm
